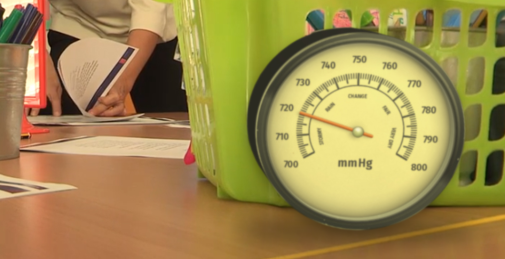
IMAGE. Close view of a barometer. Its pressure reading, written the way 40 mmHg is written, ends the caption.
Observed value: 720 mmHg
